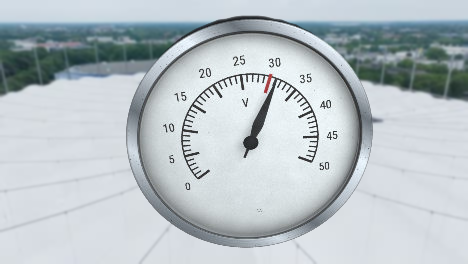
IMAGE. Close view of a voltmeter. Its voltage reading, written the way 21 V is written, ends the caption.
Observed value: 31 V
